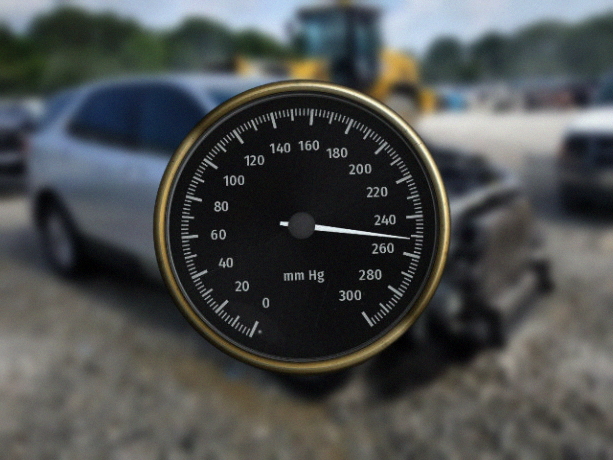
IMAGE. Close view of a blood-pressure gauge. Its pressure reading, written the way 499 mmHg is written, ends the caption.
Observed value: 252 mmHg
